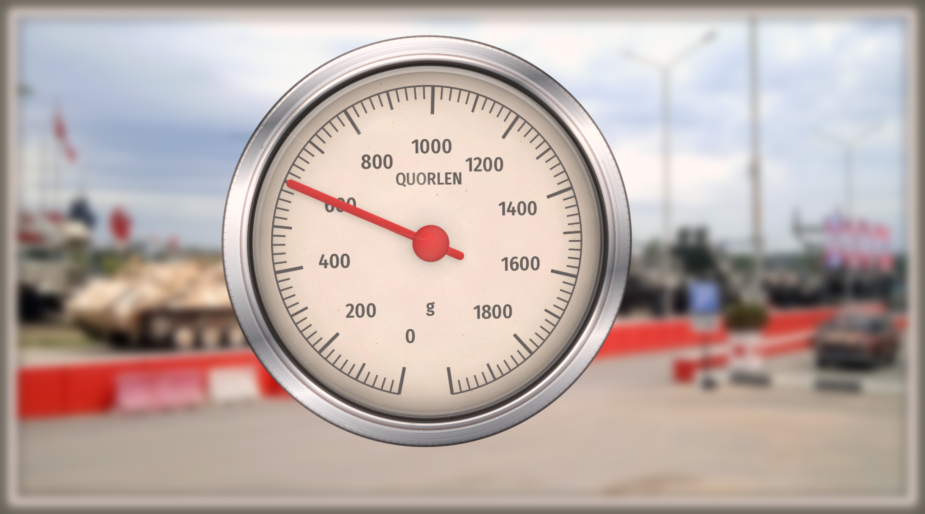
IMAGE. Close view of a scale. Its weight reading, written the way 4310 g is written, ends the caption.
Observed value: 600 g
